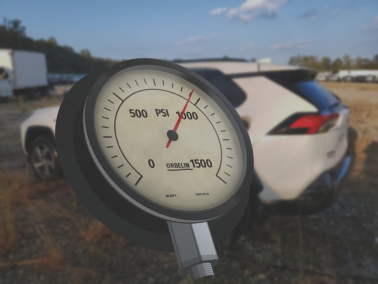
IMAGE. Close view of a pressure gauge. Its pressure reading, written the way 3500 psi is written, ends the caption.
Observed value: 950 psi
